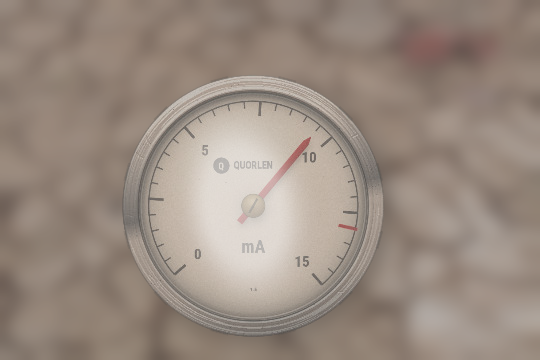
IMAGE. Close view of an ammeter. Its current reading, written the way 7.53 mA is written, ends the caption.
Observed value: 9.5 mA
